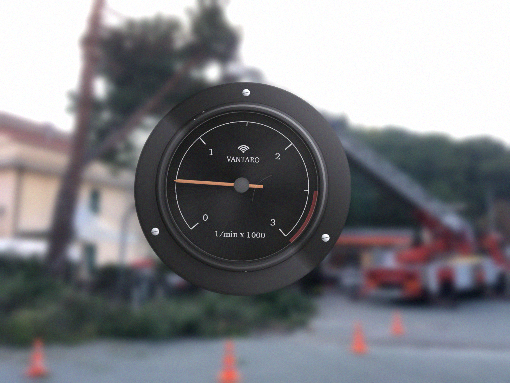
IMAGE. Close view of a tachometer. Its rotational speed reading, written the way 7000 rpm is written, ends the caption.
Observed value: 500 rpm
